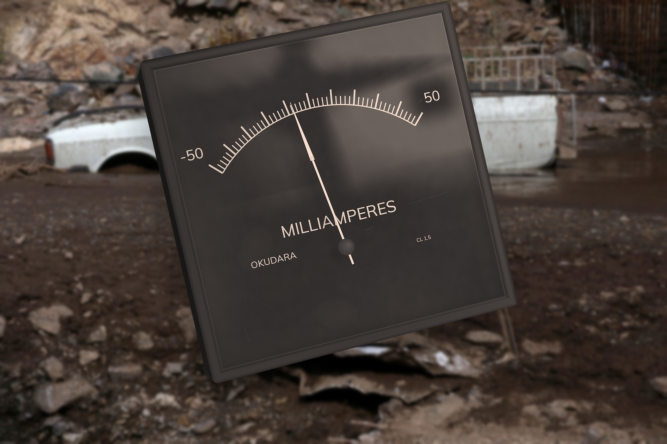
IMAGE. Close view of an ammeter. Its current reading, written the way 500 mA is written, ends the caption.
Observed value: -8 mA
